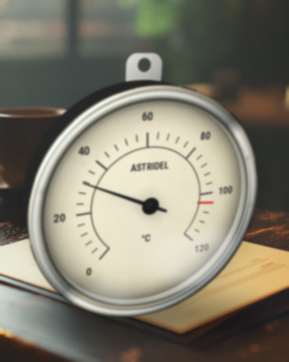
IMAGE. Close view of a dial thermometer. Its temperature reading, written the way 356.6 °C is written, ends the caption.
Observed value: 32 °C
